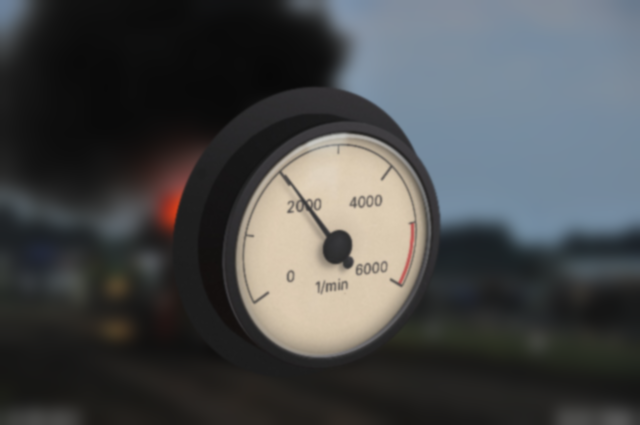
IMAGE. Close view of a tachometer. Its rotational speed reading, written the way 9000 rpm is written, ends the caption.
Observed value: 2000 rpm
